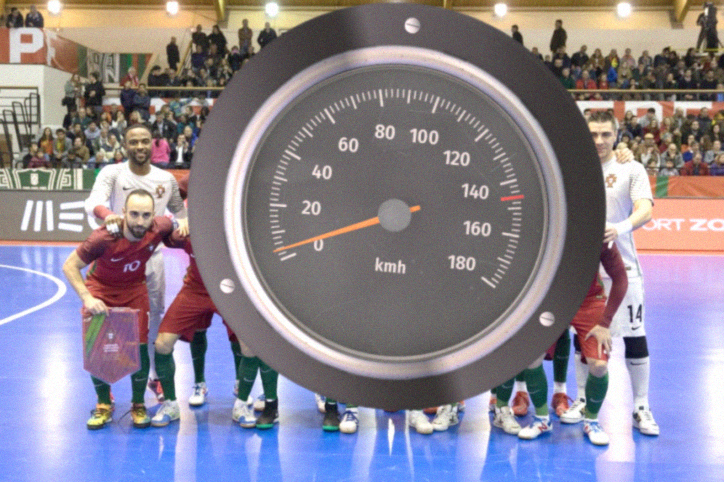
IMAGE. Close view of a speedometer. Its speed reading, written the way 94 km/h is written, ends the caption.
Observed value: 4 km/h
